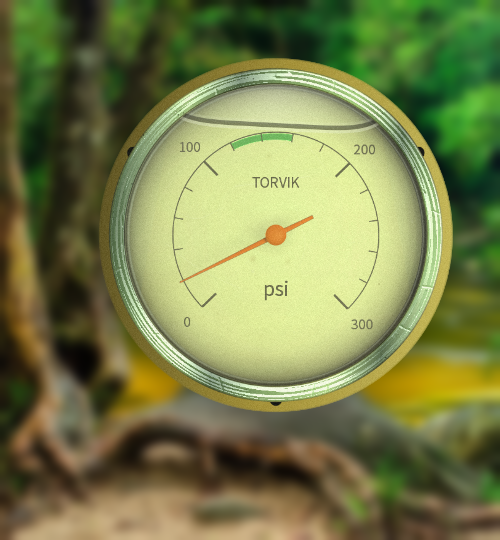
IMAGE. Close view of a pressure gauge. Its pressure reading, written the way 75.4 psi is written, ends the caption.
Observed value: 20 psi
